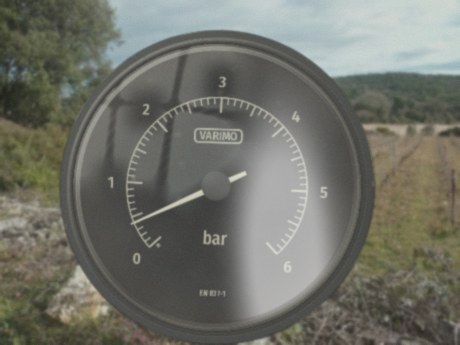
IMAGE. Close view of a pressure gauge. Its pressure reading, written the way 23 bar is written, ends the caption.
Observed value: 0.4 bar
